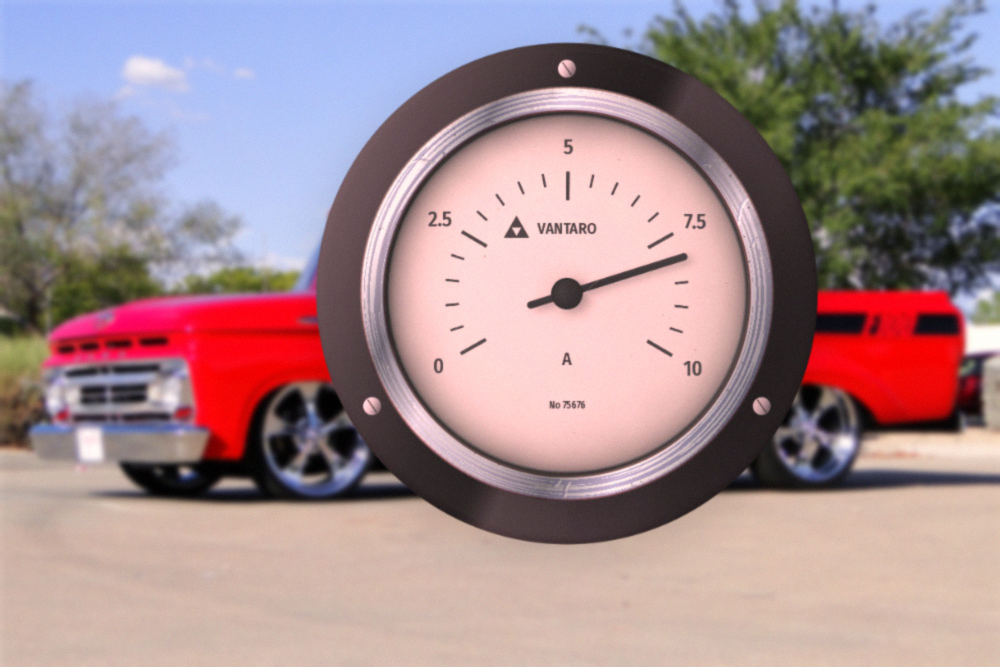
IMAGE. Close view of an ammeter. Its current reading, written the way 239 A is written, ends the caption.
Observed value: 8 A
